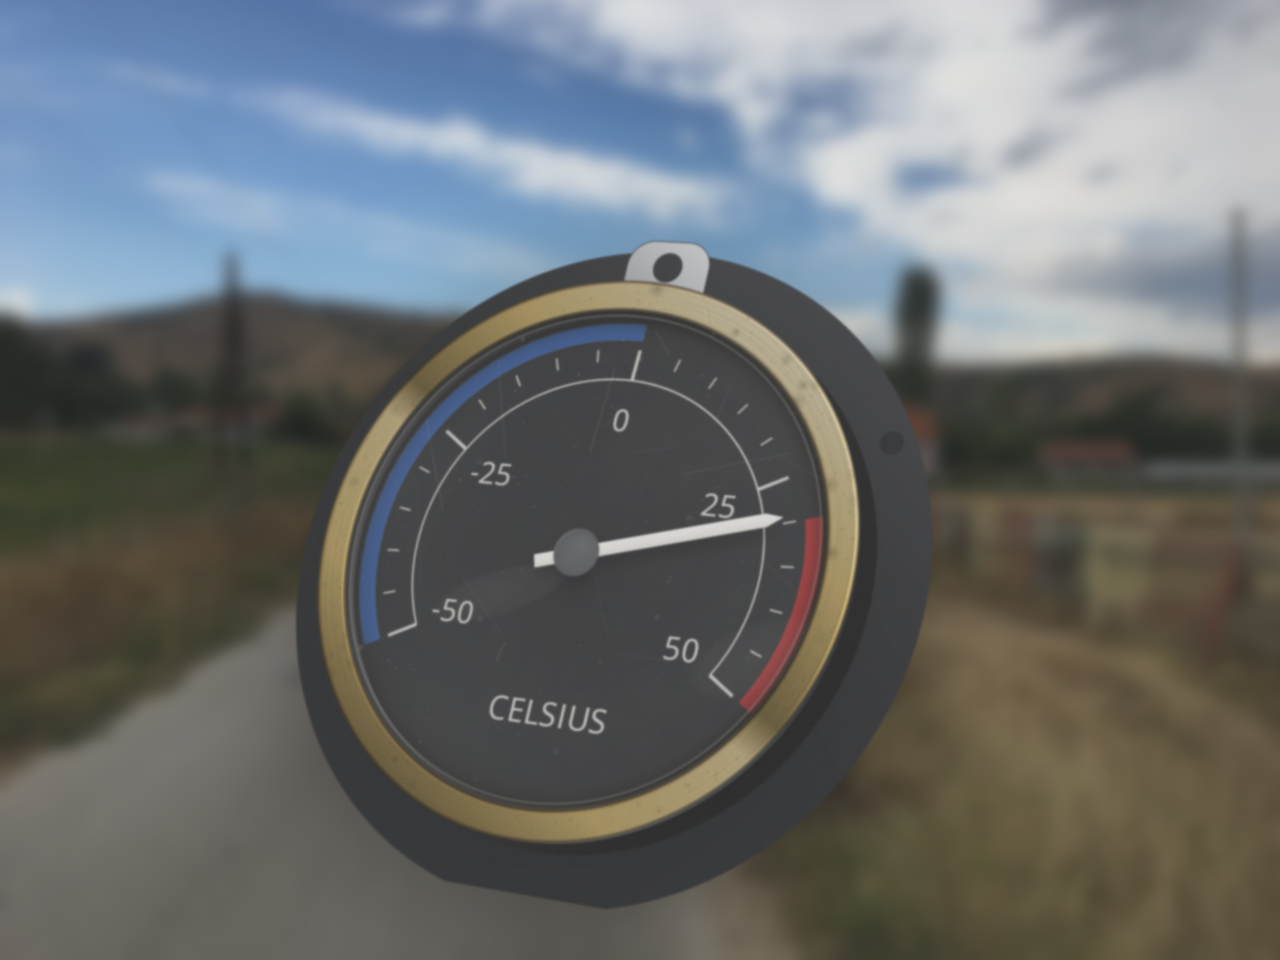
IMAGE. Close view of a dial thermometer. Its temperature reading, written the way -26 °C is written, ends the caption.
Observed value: 30 °C
